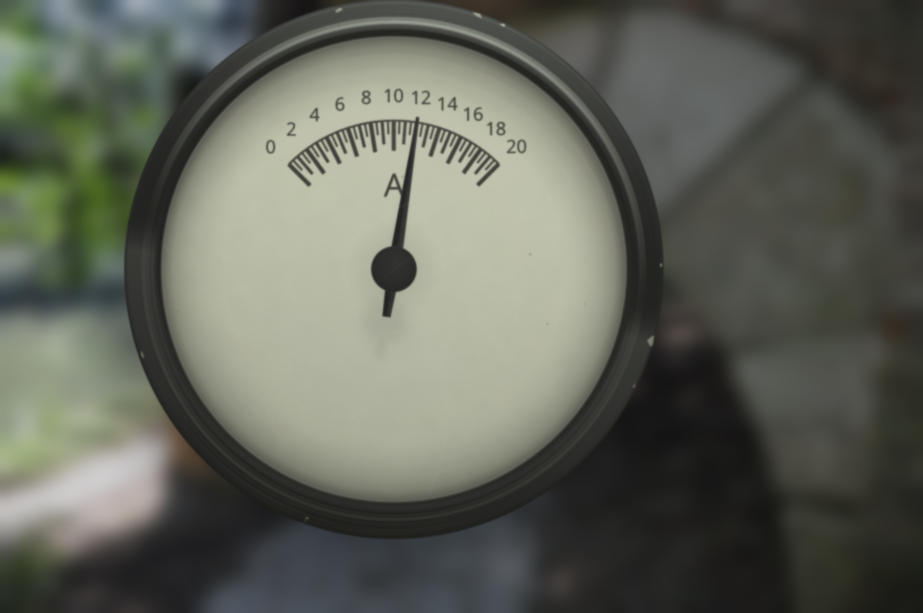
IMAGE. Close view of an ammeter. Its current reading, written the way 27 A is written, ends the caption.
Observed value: 12 A
